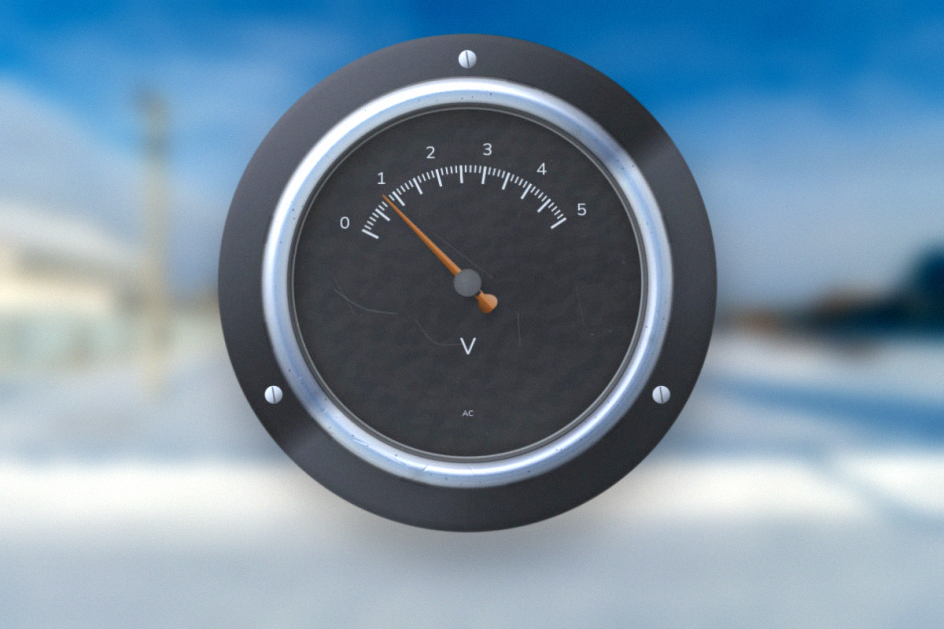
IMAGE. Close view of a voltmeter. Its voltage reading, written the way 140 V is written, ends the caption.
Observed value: 0.8 V
